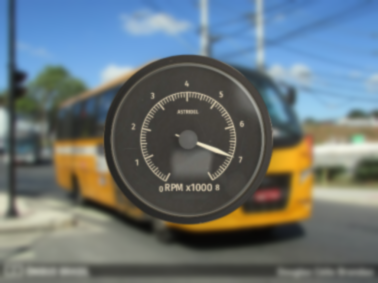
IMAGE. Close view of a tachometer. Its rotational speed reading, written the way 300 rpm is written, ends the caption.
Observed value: 7000 rpm
